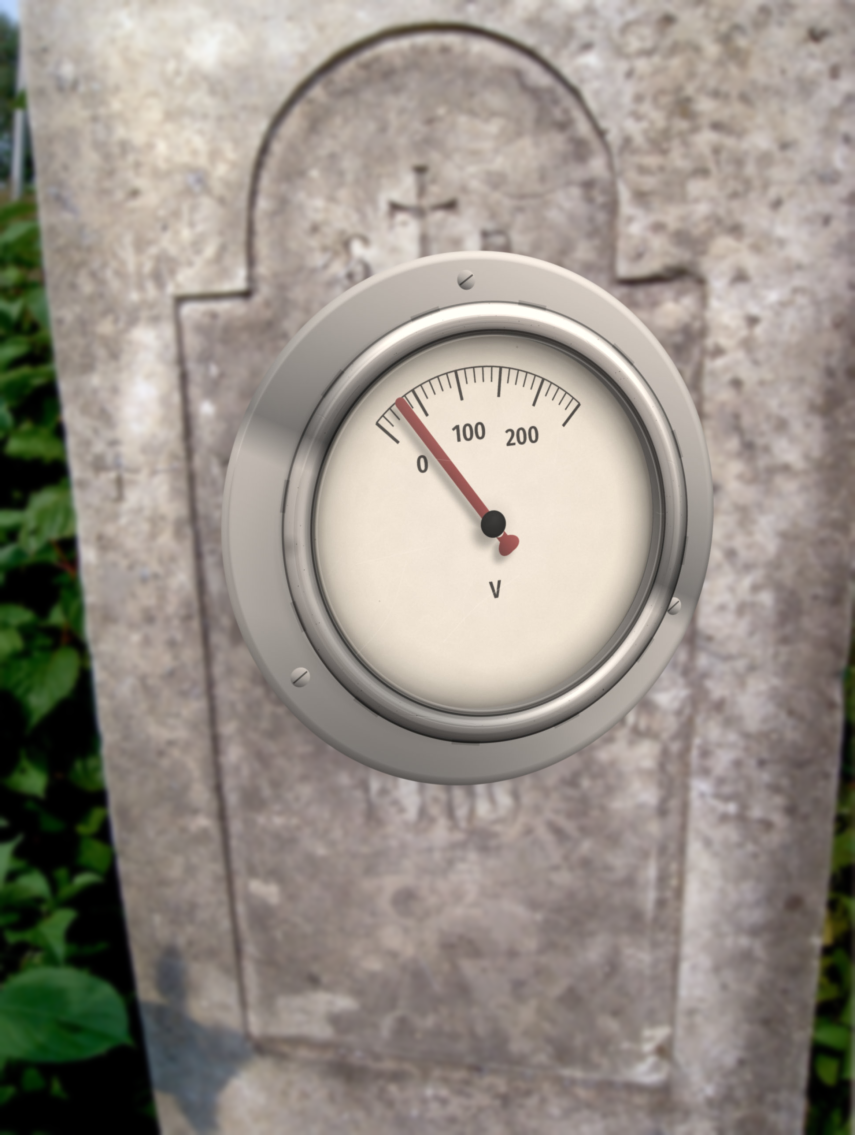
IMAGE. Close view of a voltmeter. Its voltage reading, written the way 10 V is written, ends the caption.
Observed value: 30 V
